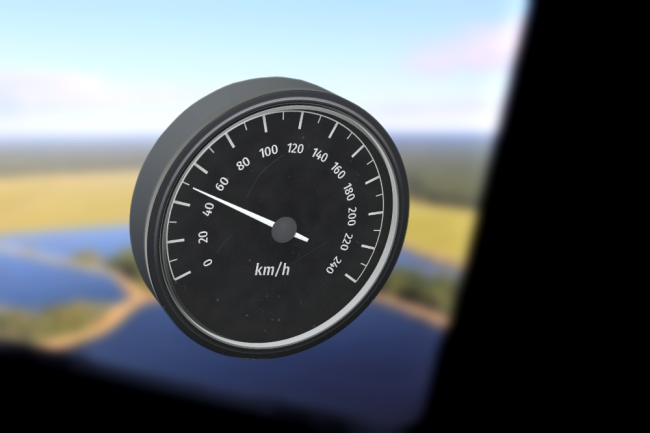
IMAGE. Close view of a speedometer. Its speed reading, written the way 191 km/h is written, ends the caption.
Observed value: 50 km/h
